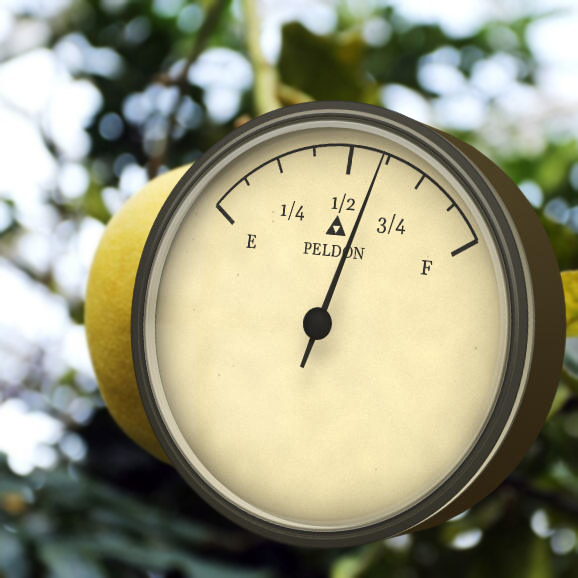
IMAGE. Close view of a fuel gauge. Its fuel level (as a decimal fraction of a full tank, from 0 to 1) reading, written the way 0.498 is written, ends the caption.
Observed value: 0.625
